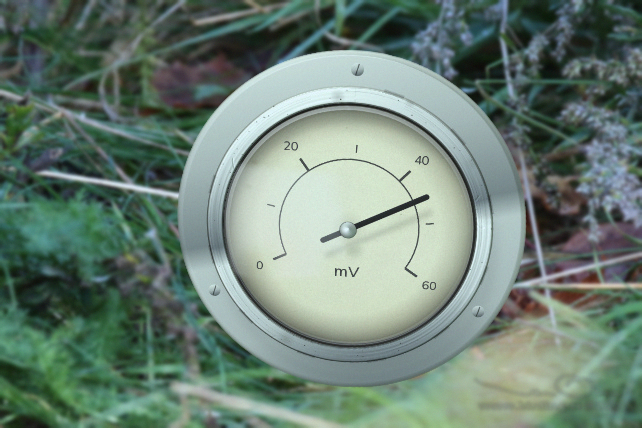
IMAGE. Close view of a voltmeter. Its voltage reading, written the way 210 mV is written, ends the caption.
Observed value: 45 mV
